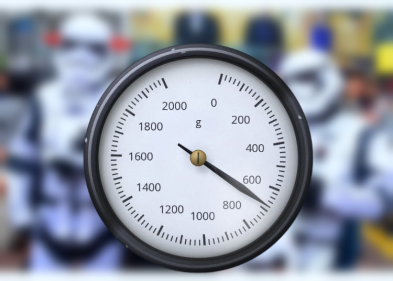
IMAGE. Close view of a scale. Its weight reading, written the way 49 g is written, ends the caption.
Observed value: 680 g
